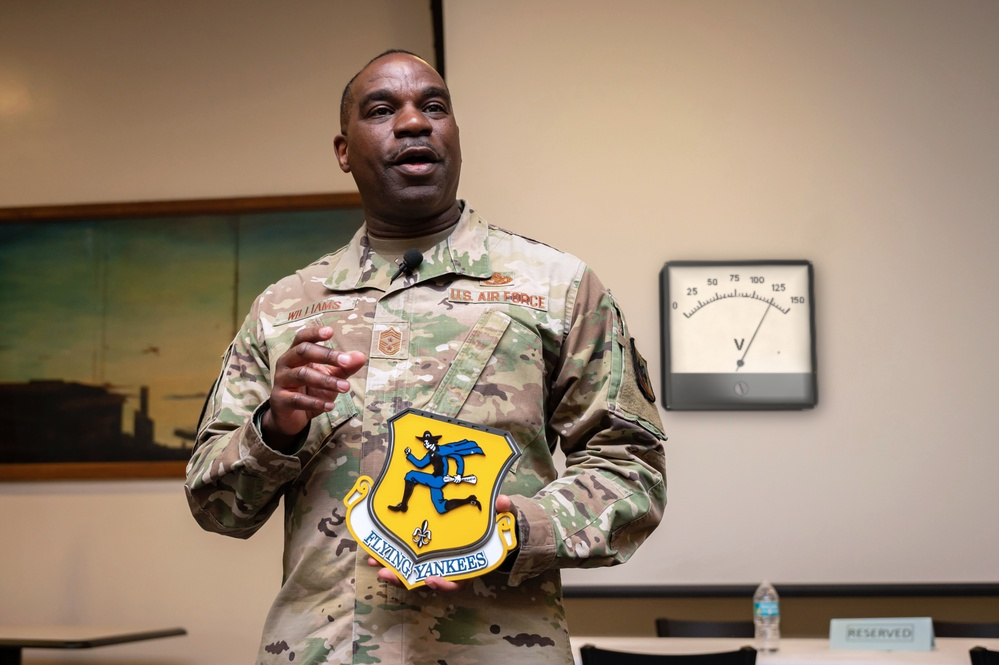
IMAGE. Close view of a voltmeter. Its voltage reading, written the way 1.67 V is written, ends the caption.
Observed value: 125 V
